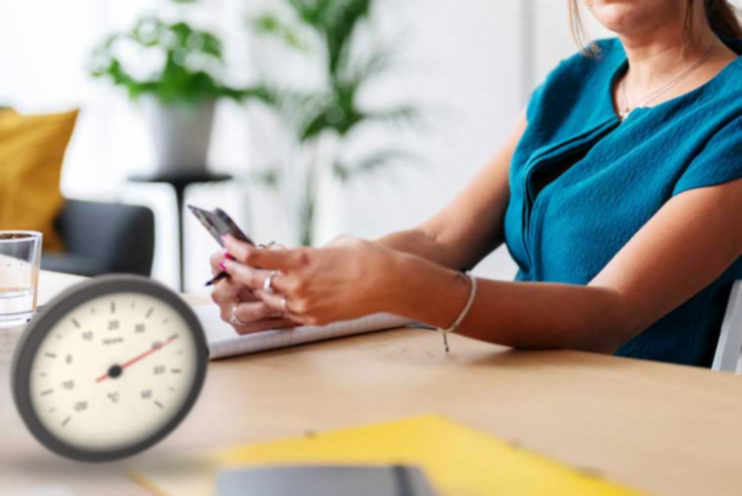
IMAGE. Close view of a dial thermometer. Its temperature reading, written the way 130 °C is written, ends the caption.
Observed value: 40 °C
